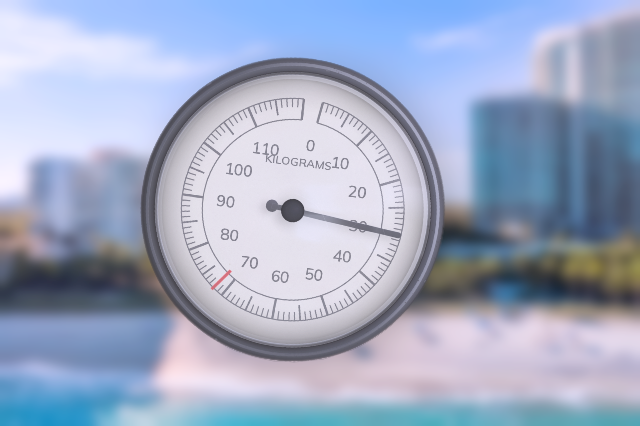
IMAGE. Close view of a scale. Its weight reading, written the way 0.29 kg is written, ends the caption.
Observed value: 30 kg
